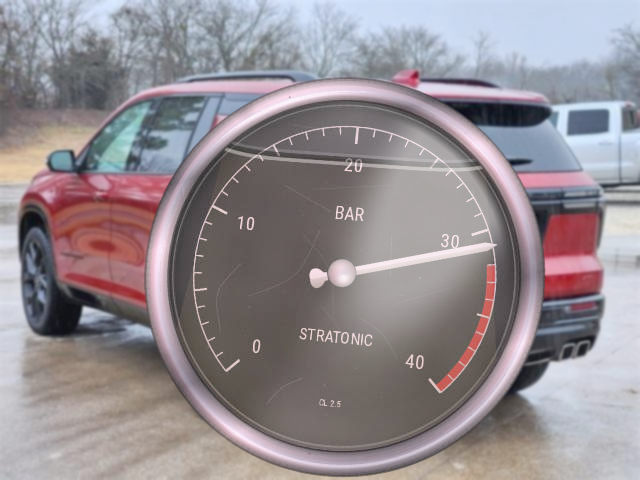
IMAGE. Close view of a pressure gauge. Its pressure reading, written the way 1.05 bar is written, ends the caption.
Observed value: 31 bar
